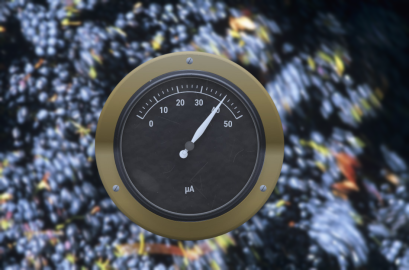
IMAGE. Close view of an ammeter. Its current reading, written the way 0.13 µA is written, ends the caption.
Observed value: 40 µA
